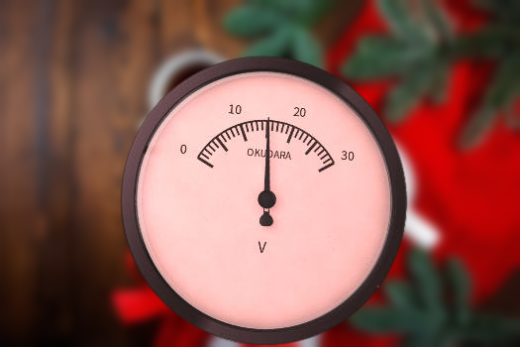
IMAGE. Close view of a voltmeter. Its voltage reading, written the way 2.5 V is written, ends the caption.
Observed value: 15 V
